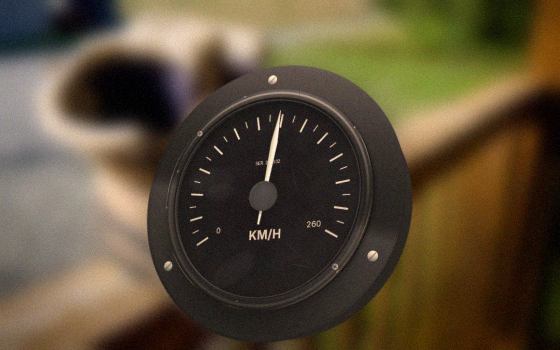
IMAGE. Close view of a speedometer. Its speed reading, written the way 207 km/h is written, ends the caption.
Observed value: 140 km/h
